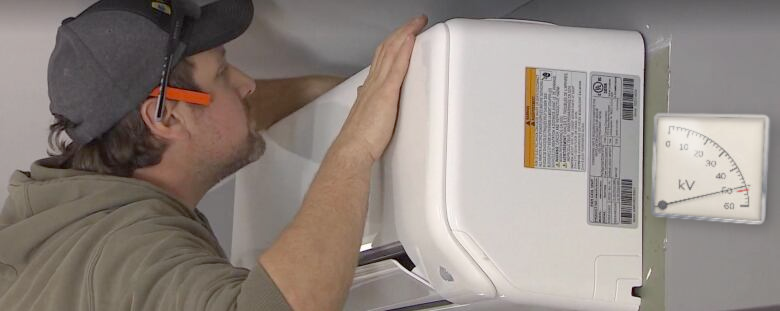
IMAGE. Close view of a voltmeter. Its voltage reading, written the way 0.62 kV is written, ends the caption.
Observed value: 50 kV
